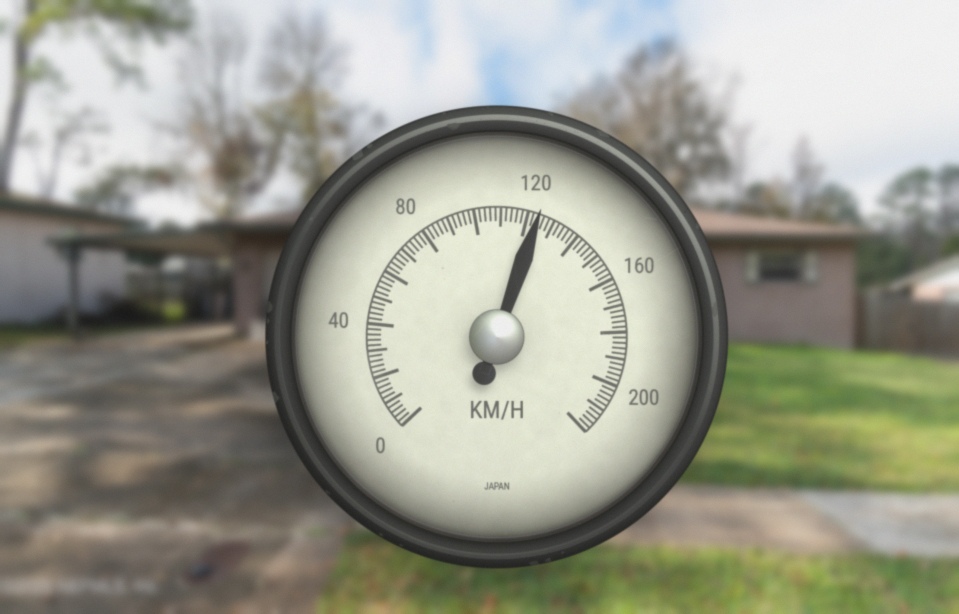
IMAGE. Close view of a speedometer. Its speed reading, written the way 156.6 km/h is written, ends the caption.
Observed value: 124 km/h
